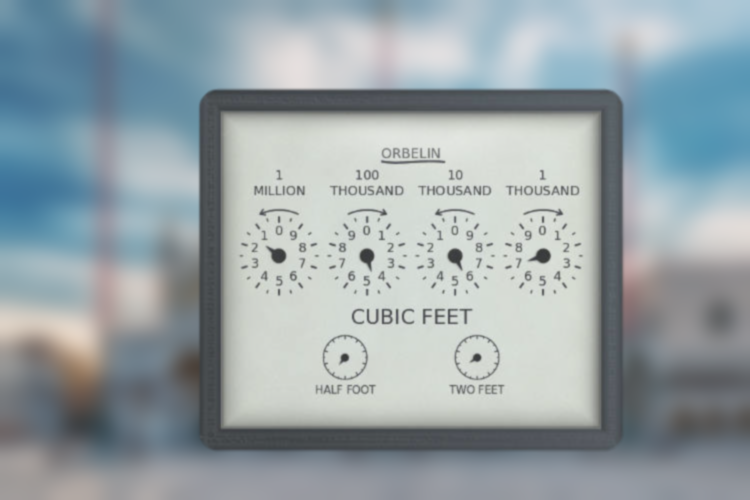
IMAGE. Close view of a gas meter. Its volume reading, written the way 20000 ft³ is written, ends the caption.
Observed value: 145700 ft³
